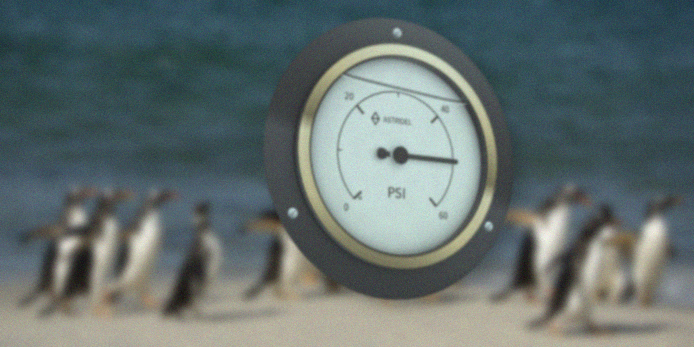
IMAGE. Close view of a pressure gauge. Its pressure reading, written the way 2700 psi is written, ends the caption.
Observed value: 50 psi
